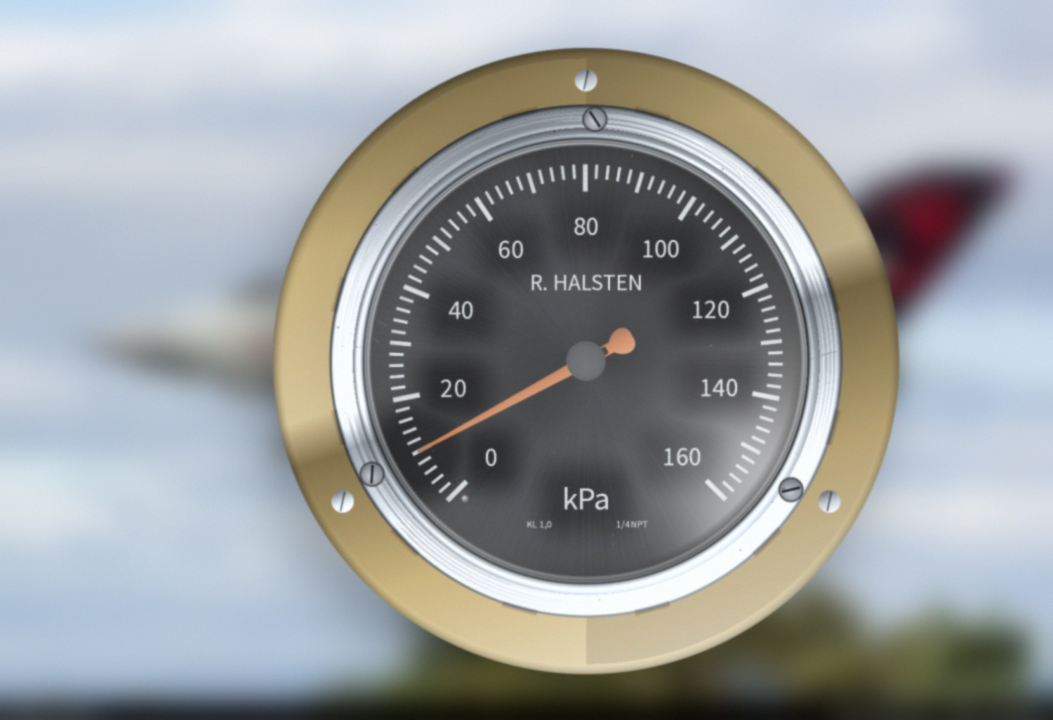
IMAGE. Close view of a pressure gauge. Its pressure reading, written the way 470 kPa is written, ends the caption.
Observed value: 10 kPa
